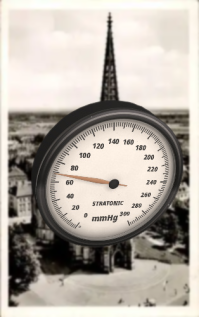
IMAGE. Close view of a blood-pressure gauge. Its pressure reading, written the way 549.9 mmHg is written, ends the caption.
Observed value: 70 mmHg
